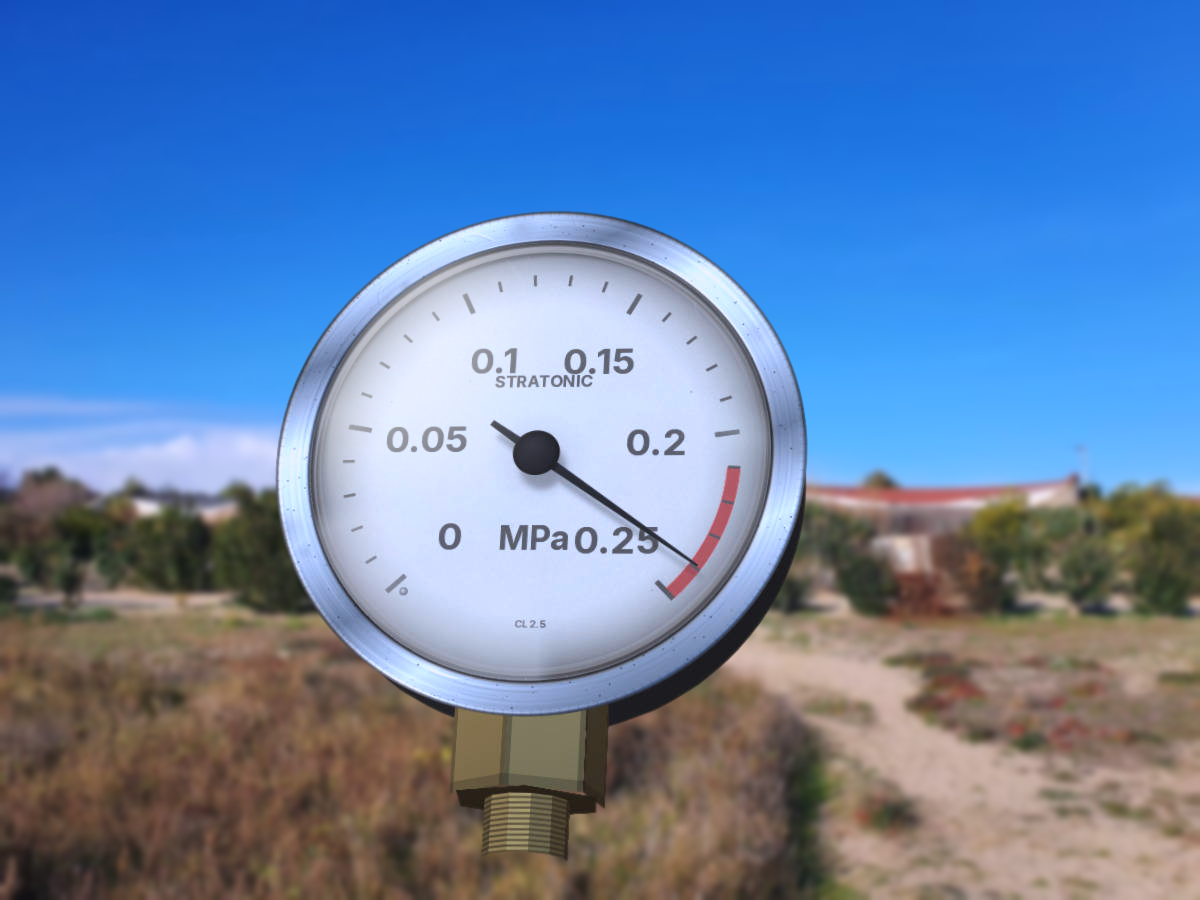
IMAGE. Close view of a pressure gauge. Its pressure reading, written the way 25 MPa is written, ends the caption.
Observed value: 0.24 MPa
